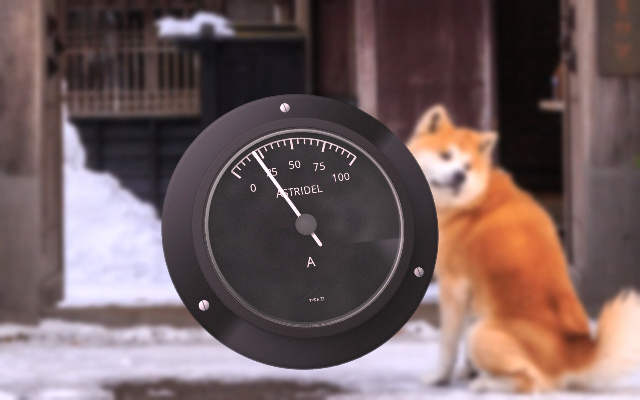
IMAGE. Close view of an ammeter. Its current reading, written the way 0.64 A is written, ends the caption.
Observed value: 20 A
